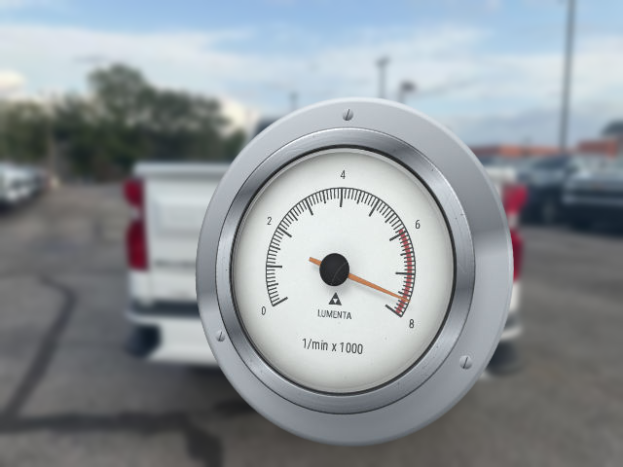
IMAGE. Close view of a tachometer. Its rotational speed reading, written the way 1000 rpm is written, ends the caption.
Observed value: 7600 rpm
